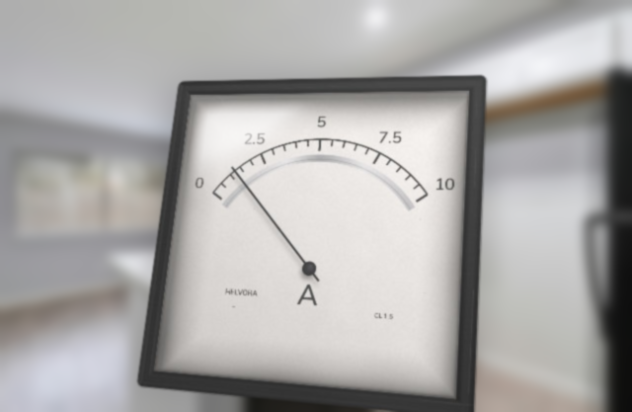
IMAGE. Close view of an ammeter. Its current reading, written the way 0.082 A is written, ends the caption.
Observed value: 1.25 A
